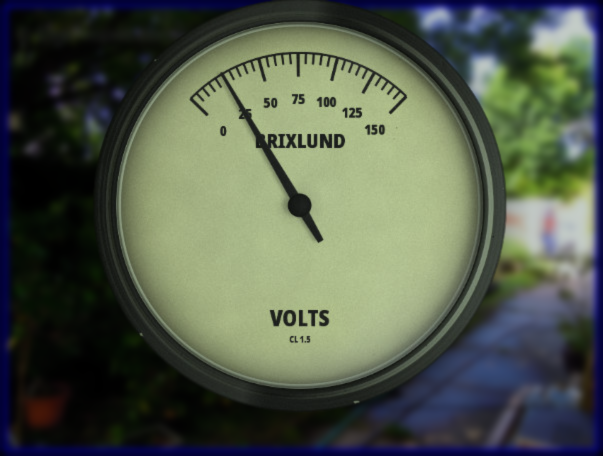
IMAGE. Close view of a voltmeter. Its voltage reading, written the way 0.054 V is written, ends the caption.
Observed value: 25 V
